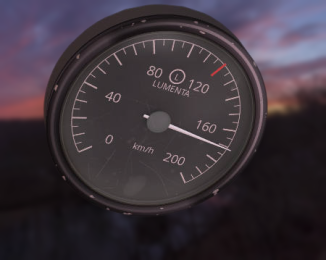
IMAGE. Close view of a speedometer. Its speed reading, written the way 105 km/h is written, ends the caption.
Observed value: 170 km/h
